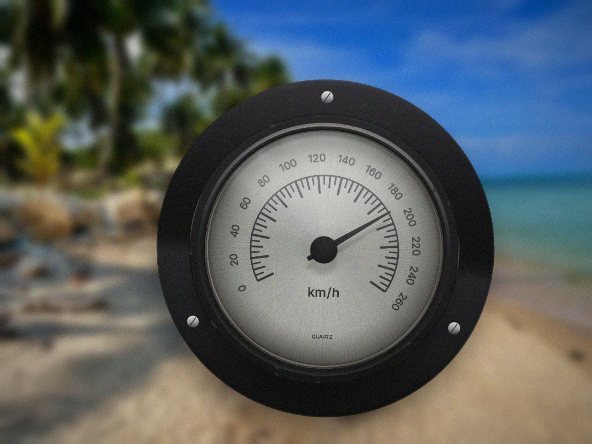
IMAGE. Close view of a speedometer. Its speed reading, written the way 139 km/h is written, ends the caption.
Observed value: 190 km/h
